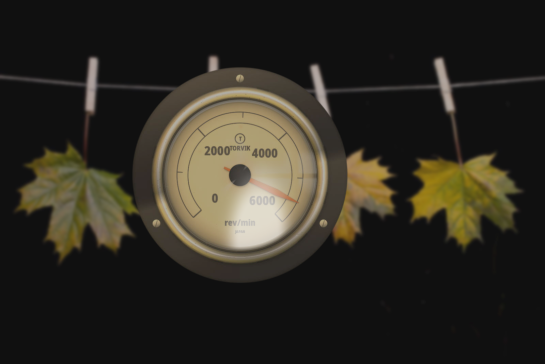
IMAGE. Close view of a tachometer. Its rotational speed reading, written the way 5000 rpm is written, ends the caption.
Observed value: 5500 rpm
